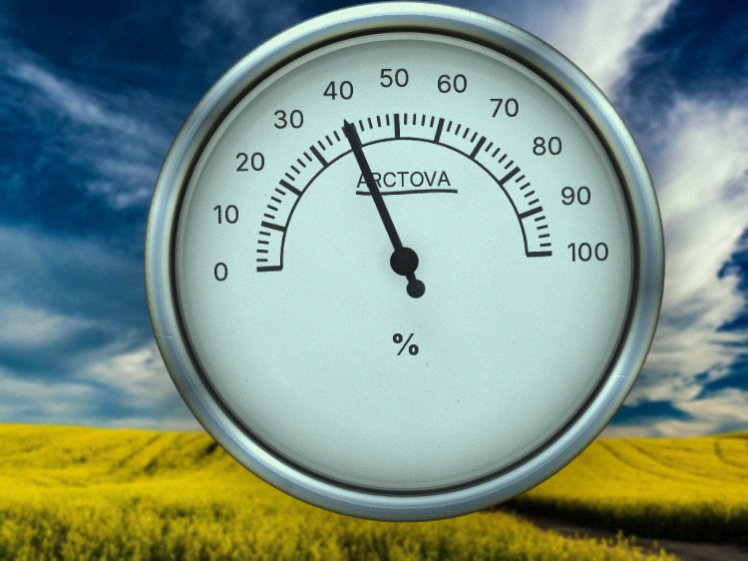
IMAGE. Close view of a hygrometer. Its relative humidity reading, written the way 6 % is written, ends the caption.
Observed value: 39 %
